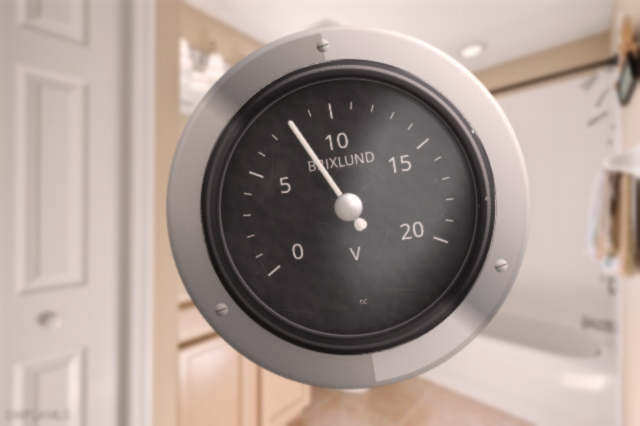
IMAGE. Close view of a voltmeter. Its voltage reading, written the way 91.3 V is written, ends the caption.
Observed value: 8 V
